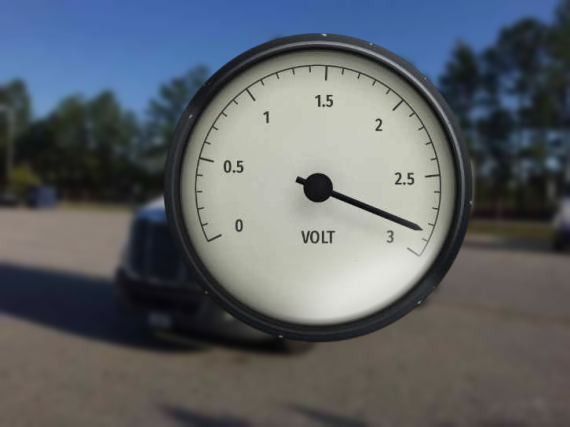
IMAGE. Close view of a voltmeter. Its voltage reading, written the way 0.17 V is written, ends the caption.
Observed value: 2.85 V
